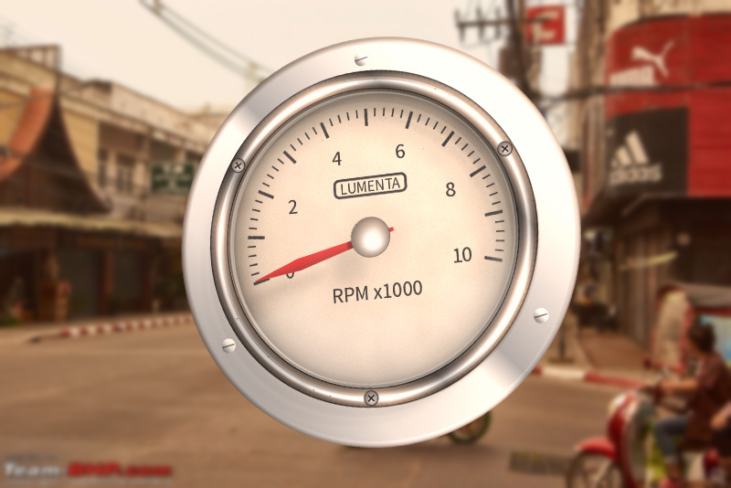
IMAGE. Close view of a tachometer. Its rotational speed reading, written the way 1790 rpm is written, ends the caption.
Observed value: 0 rpm
